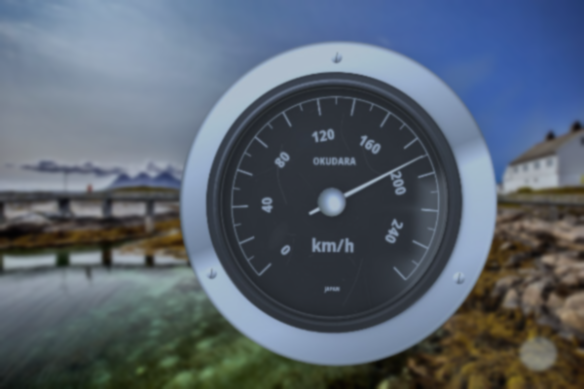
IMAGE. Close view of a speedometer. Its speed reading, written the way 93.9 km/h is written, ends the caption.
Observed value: 190 km/h
